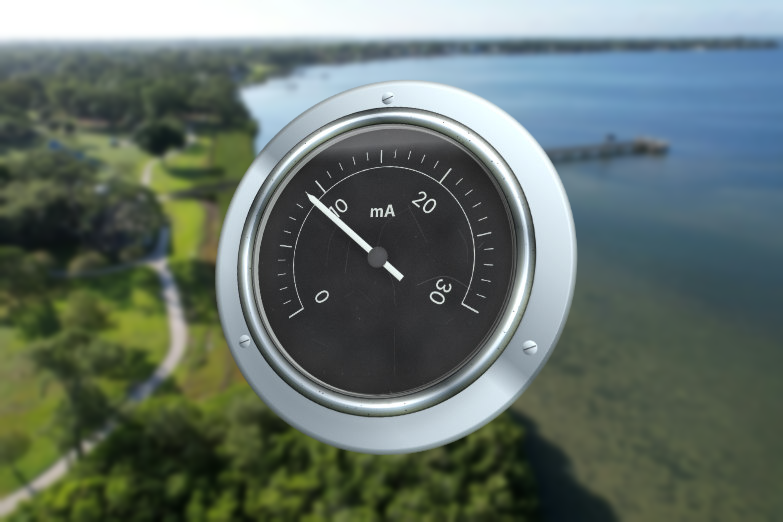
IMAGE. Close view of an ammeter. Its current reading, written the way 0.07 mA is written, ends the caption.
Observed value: 9 mA
